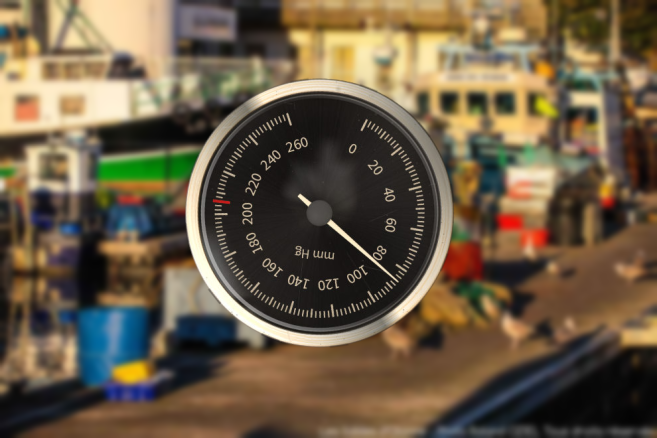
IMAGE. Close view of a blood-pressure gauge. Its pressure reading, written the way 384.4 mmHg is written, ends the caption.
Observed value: 86 mmHg
